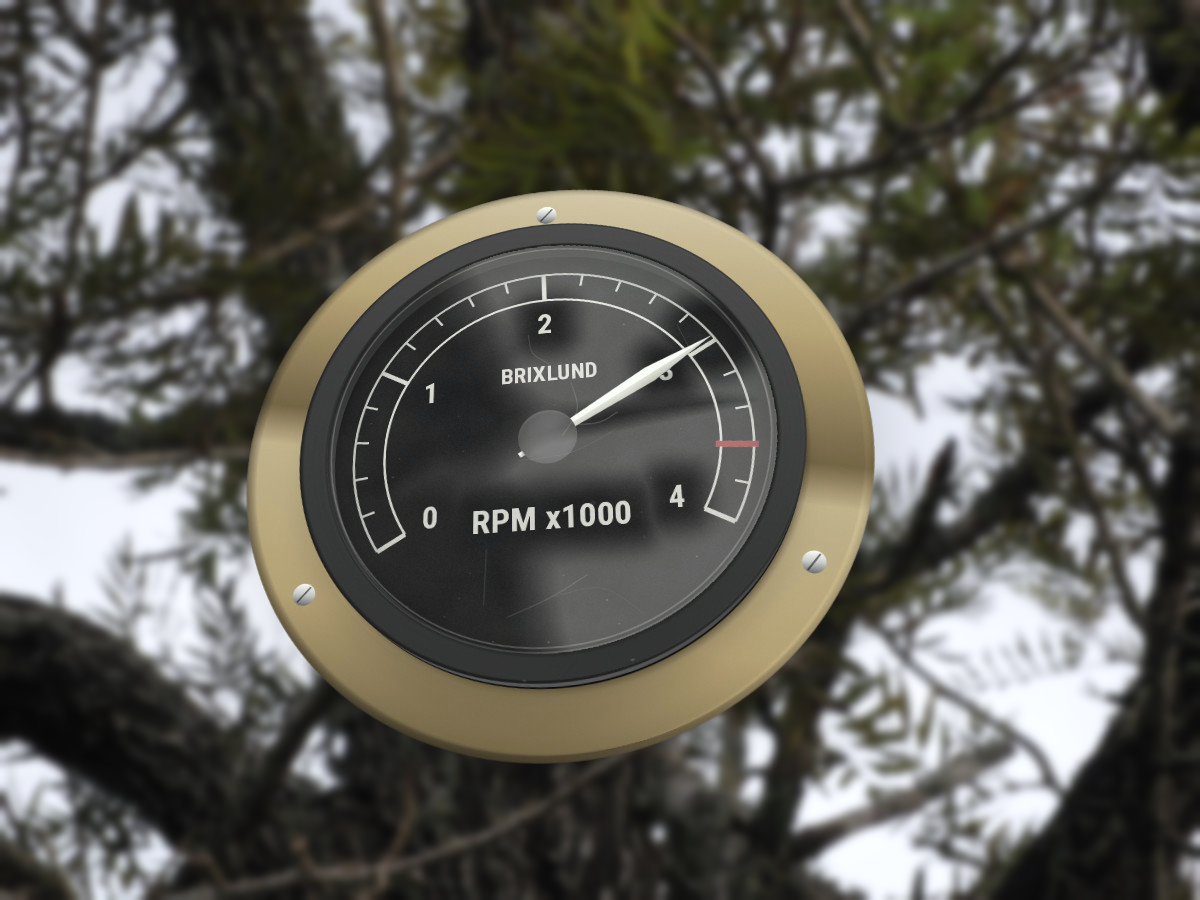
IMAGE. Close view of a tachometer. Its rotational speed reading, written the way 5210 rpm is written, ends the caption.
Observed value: 3000 rpm
